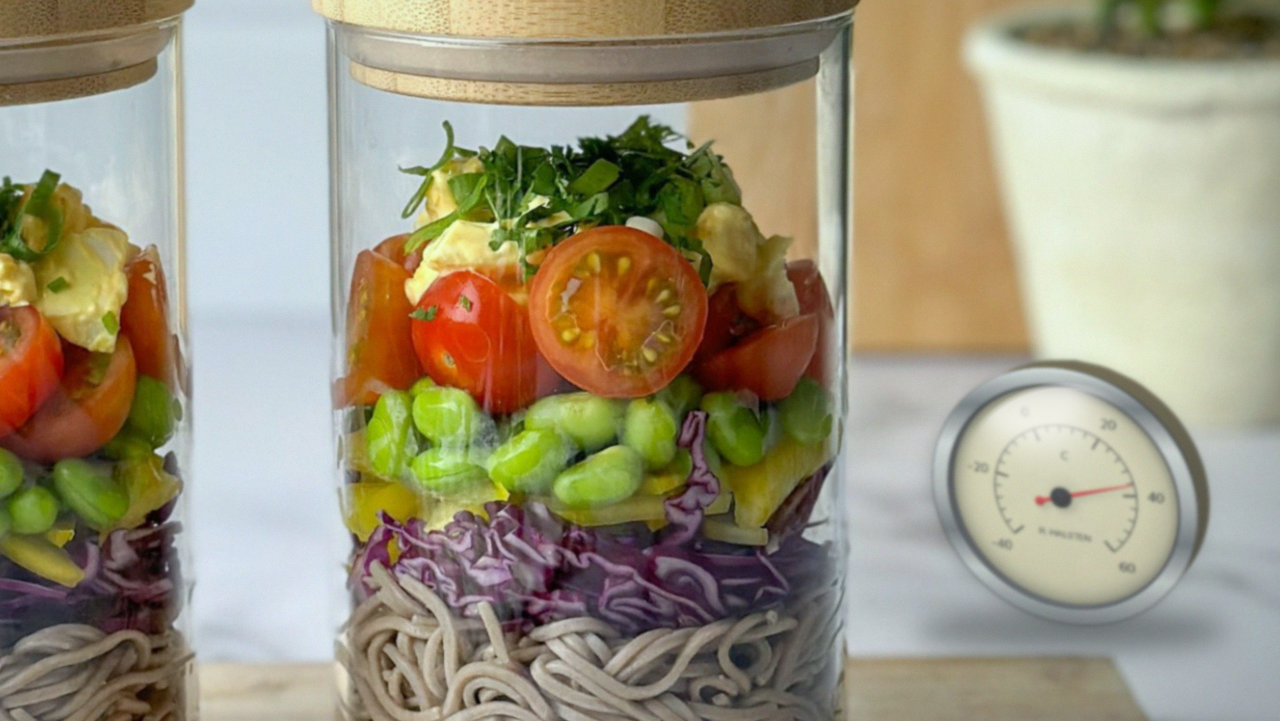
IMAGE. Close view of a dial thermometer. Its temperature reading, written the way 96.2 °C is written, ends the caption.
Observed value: 36 °C
